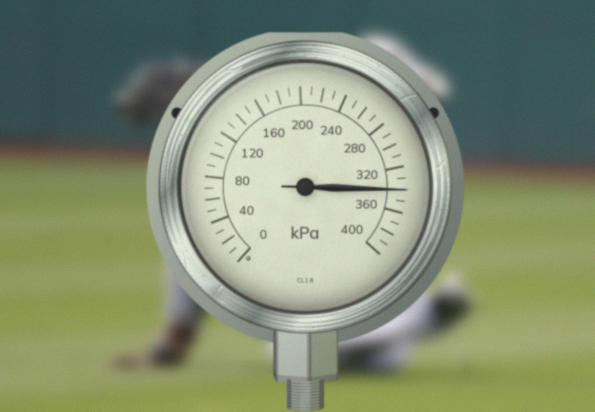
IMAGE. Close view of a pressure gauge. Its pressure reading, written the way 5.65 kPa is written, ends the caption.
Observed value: 340 kPa
